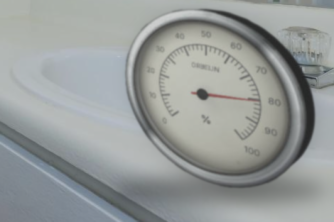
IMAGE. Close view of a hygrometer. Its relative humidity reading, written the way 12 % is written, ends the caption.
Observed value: 80 %
